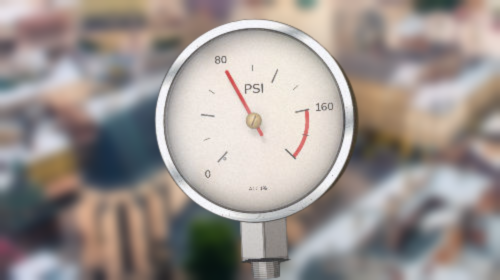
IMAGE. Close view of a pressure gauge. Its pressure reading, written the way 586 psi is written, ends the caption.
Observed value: 80 psi
